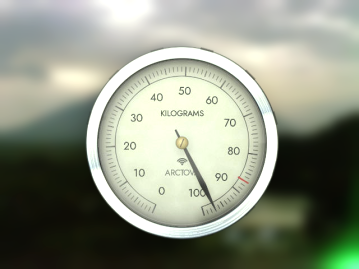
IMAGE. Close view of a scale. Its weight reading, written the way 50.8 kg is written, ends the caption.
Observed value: 97 kg
